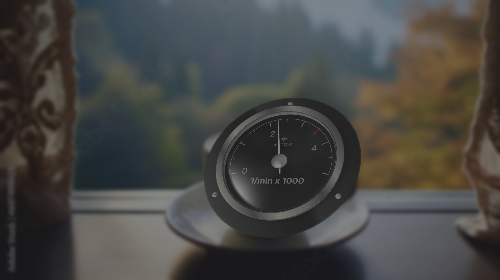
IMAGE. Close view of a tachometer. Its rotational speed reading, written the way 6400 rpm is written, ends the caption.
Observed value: 2250 rpm
